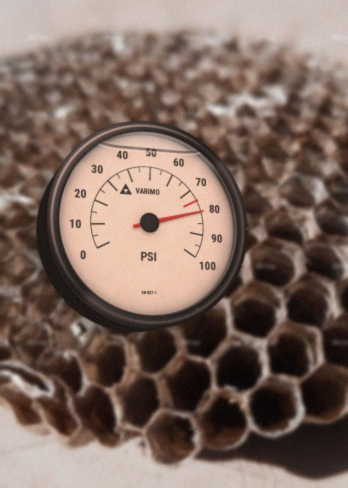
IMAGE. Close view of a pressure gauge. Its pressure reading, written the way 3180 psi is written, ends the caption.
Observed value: 80 psi
